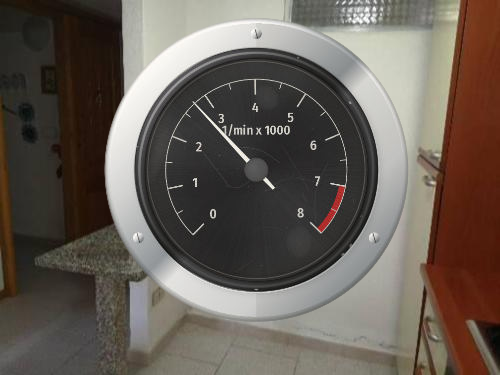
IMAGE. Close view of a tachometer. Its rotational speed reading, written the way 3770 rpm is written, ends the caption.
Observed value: 2750 rpm
